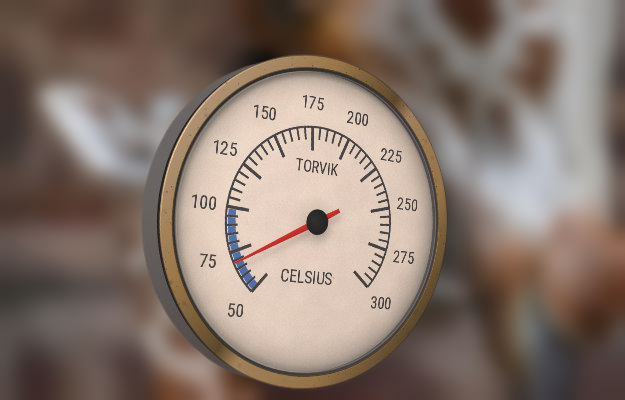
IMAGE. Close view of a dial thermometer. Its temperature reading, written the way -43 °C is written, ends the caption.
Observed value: 70 °C
